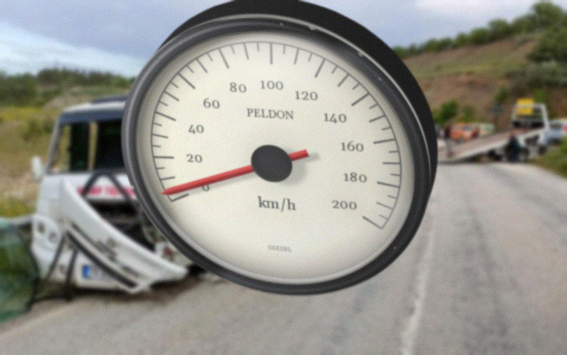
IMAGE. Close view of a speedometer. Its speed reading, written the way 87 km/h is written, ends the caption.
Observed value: 5 km/h
